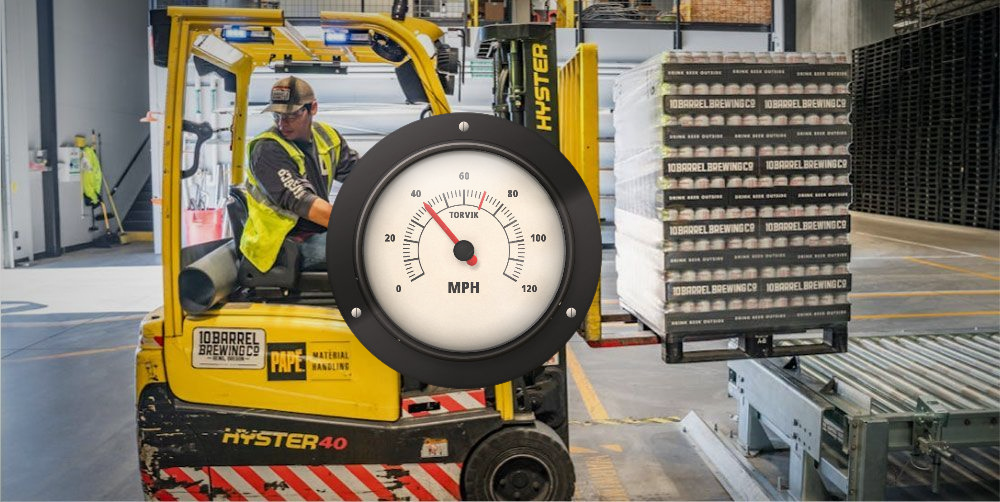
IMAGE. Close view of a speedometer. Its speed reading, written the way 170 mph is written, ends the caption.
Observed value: 40 mph
